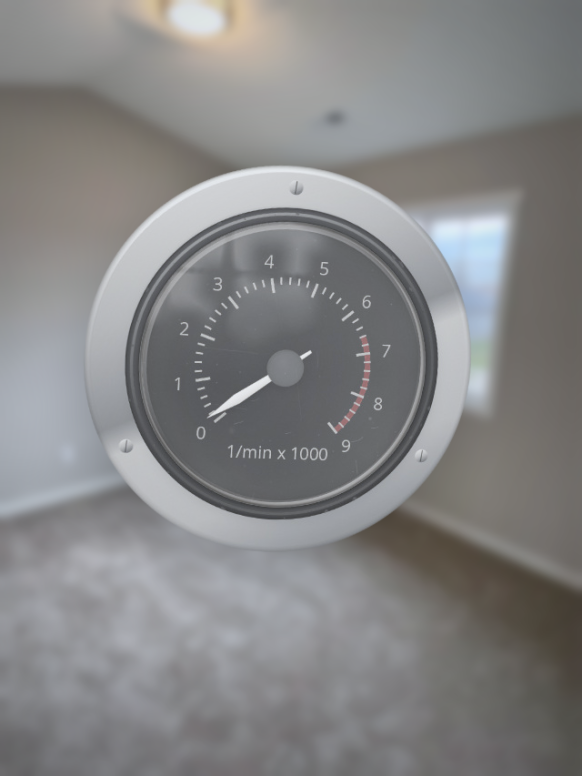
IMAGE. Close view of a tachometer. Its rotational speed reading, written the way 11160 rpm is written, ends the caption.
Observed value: 200 rpm
